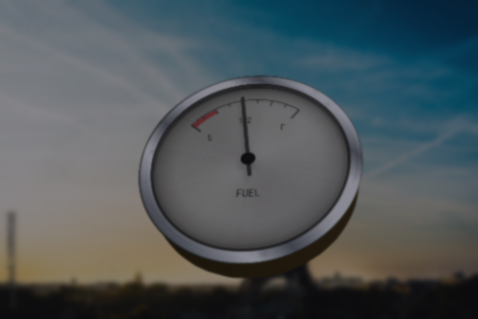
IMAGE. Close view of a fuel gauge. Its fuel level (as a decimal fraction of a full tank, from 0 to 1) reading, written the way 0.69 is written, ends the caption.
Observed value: 0.5
